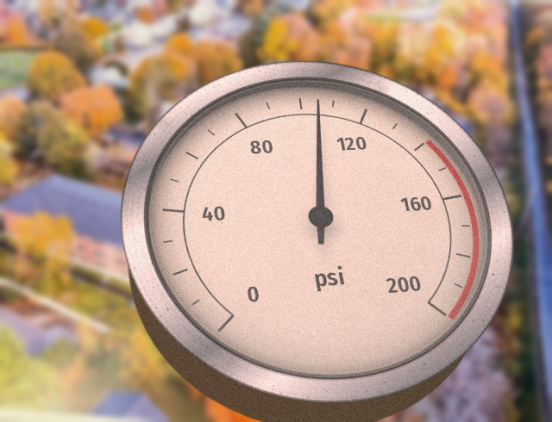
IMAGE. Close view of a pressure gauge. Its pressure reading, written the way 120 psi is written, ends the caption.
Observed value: 105 psi
